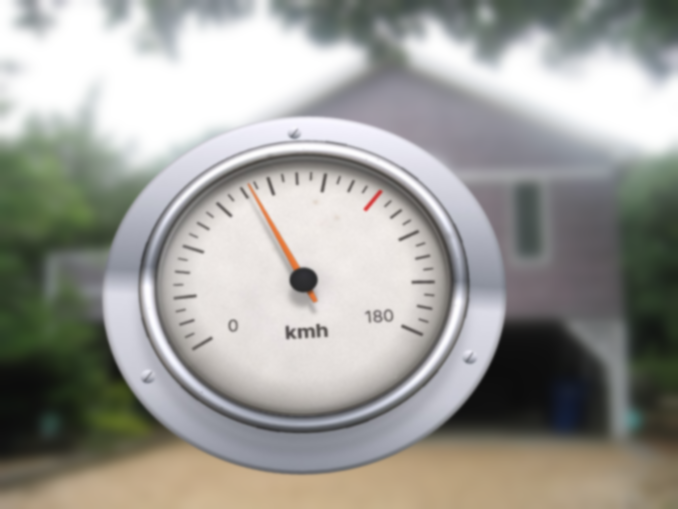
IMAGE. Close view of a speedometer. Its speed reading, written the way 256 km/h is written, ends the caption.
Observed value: 72.5 km/h
